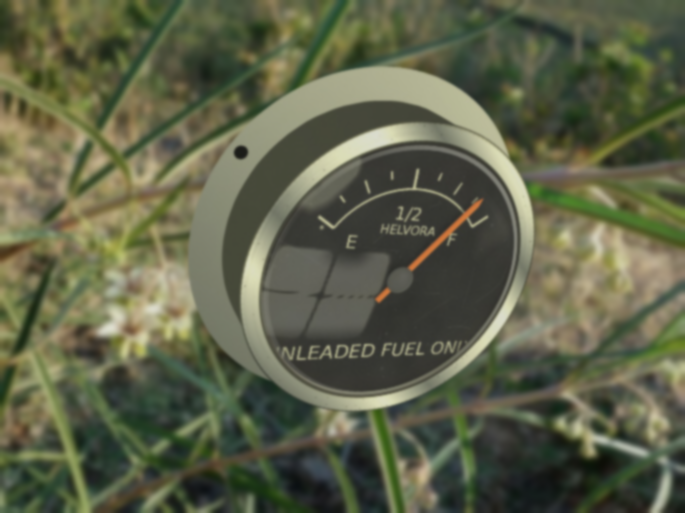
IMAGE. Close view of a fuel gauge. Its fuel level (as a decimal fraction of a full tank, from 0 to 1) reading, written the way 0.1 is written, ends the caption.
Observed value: 0.875
